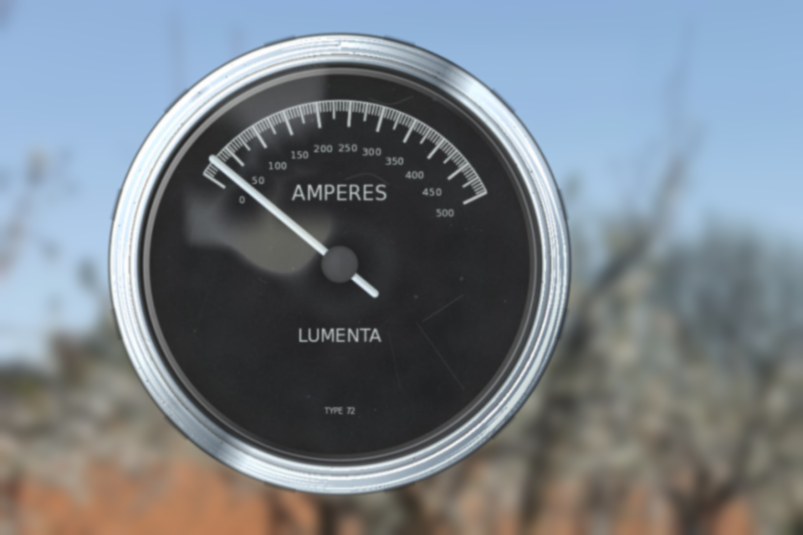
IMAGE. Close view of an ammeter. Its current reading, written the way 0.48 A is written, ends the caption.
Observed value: 25 A
